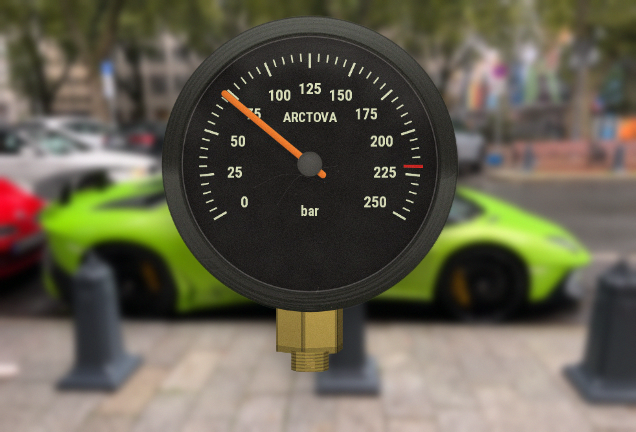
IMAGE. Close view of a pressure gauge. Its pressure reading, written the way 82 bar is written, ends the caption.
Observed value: 72.5 bar
